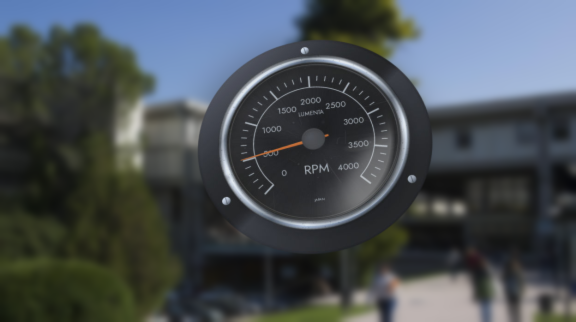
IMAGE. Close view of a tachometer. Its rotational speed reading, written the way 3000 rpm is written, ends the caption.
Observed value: 500 rpm
